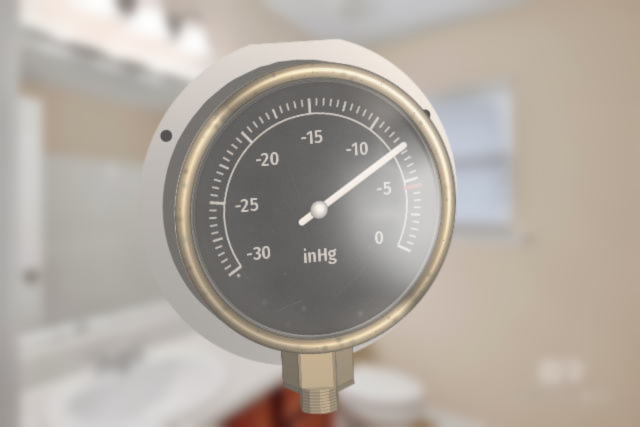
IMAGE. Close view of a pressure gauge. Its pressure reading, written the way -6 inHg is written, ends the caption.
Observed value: -7.5 inHg
